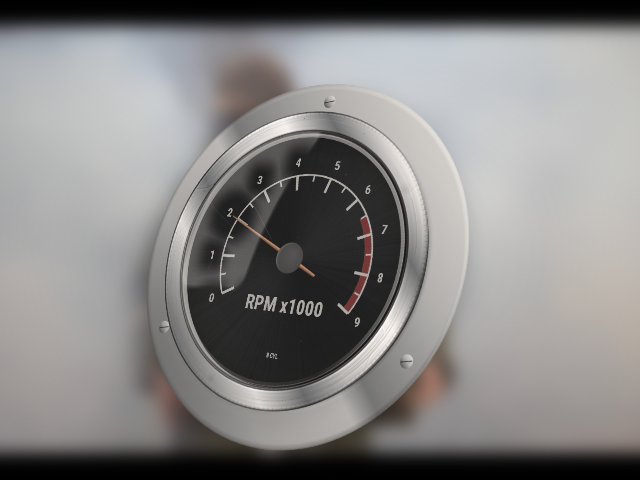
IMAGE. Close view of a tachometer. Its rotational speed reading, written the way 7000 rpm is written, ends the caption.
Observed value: 2000 rpm
